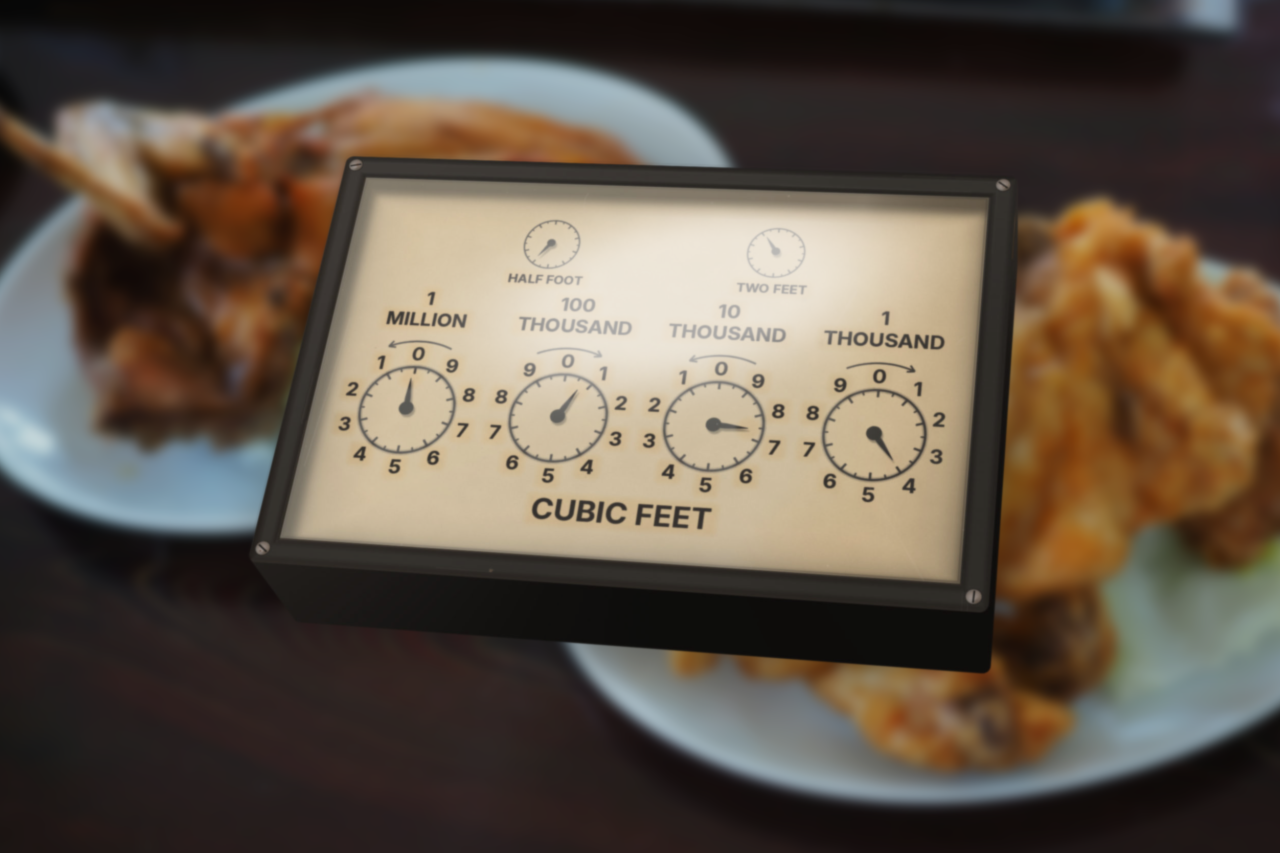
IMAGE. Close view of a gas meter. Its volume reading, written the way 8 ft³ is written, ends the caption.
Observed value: 7400 ft³
